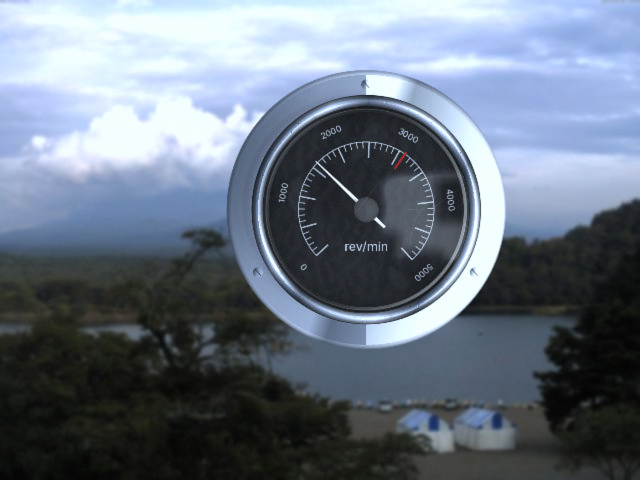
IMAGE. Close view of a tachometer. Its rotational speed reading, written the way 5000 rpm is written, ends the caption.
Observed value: 1600 rpm
